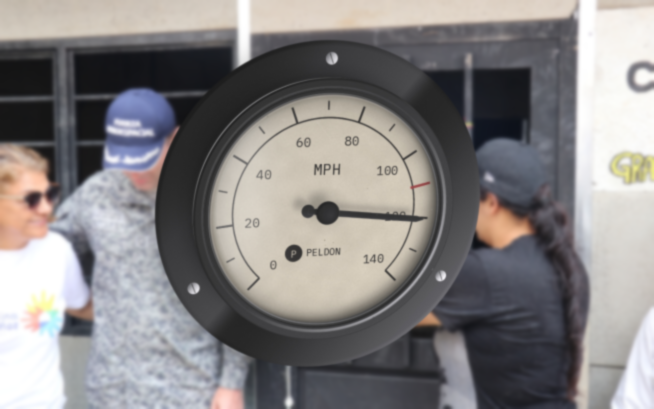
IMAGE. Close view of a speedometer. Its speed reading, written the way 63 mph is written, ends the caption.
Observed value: 120 mph
